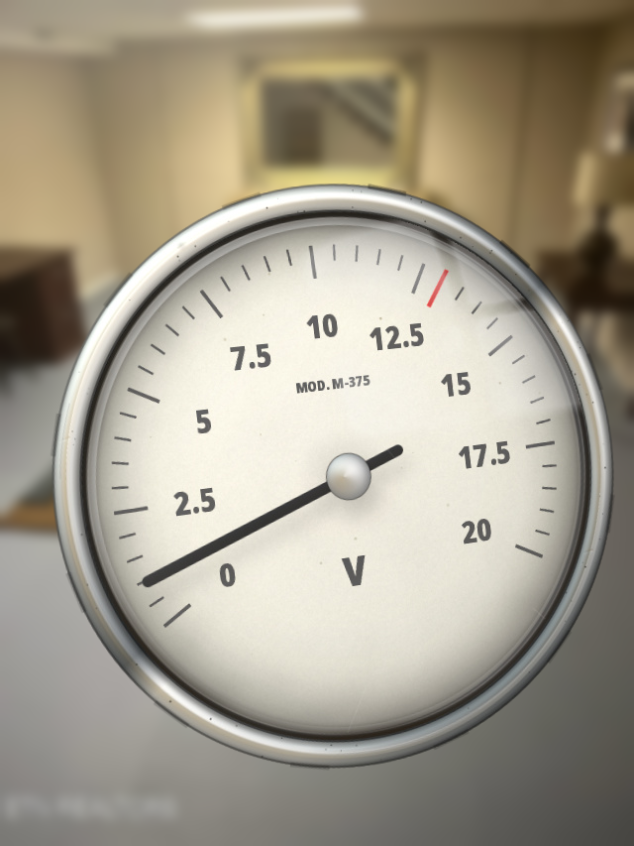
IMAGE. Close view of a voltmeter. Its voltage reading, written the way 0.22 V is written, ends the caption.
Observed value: 1 V
